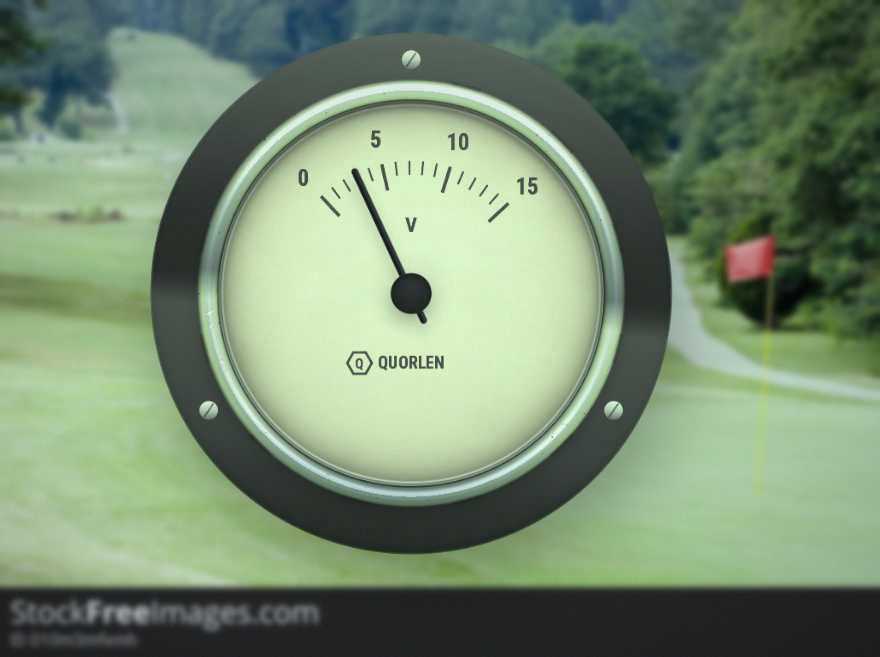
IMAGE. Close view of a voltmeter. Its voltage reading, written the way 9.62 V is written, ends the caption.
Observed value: 3 V
